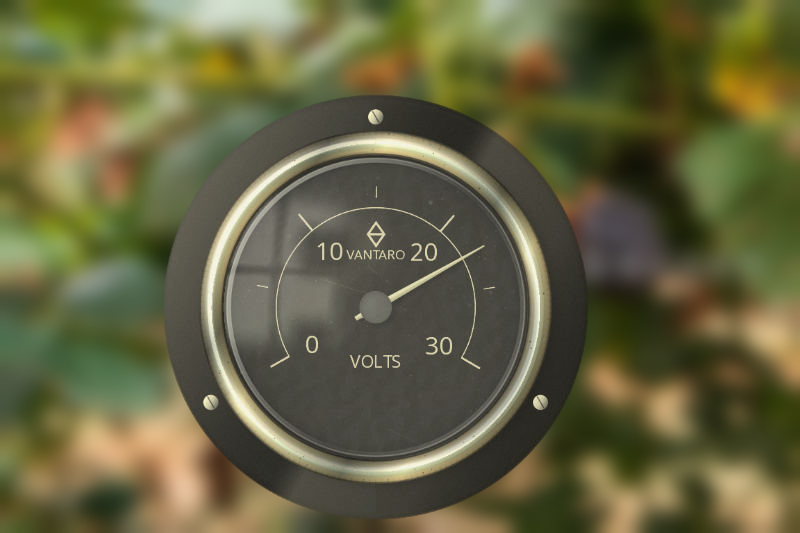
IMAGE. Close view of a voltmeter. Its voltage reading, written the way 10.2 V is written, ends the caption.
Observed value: 22.5 V
